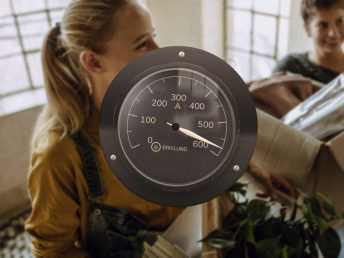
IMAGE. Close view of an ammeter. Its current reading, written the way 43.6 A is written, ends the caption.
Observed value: 575 A
